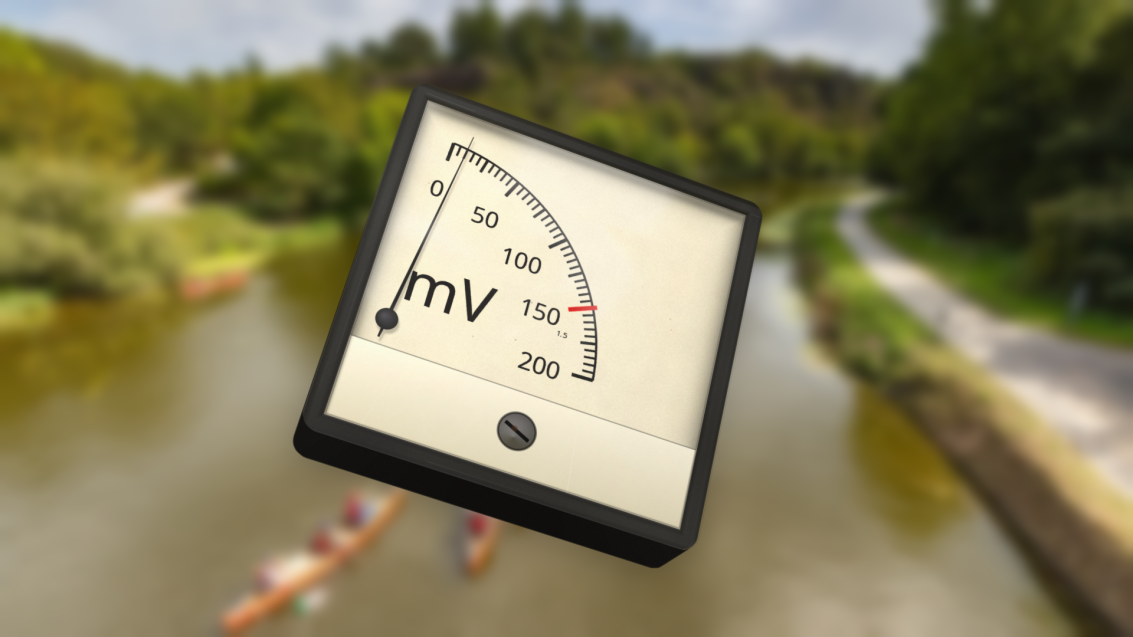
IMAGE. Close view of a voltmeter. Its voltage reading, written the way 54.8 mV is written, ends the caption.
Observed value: 10 mV
